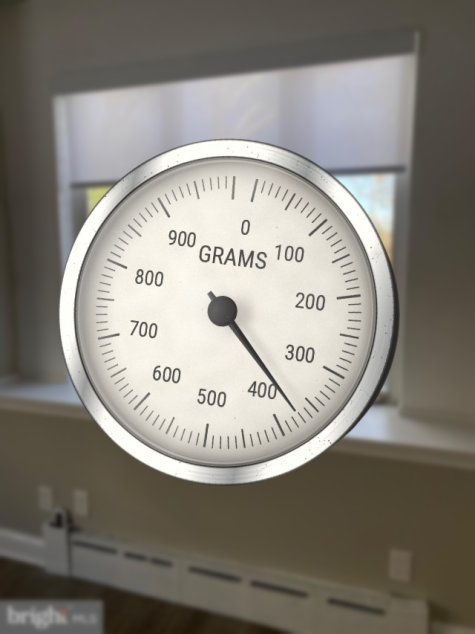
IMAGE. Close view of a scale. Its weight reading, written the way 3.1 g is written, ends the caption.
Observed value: 370 g
